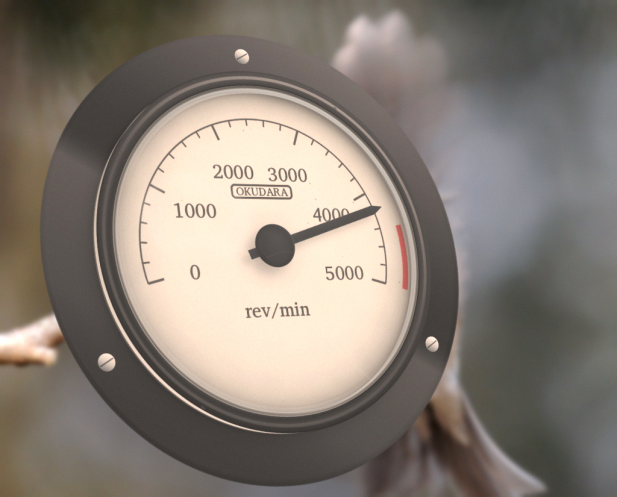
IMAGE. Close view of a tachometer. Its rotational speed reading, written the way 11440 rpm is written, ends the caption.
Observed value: 4200 rpm
